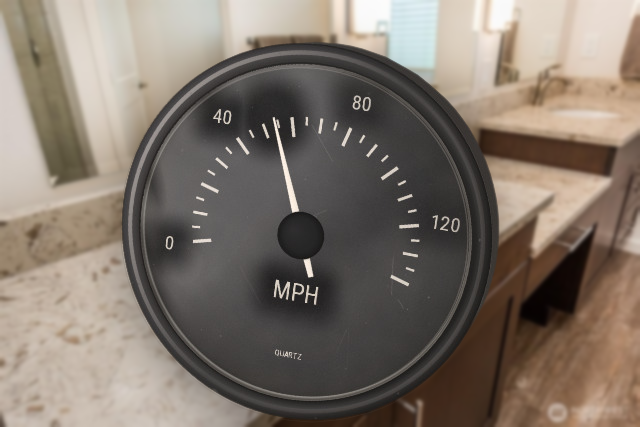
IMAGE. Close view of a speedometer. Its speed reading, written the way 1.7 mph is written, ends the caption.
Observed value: 55 mph
